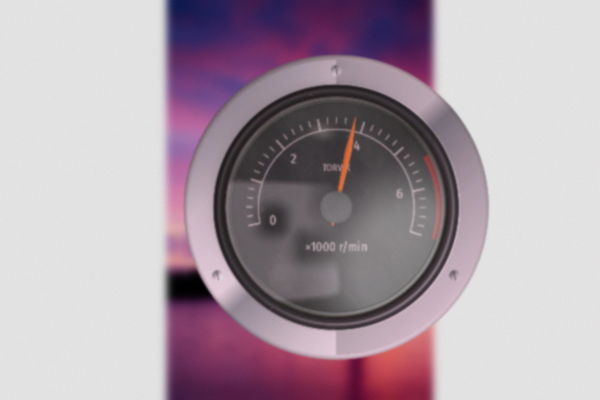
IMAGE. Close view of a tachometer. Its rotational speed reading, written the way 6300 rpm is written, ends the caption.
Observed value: 3800 rpm
